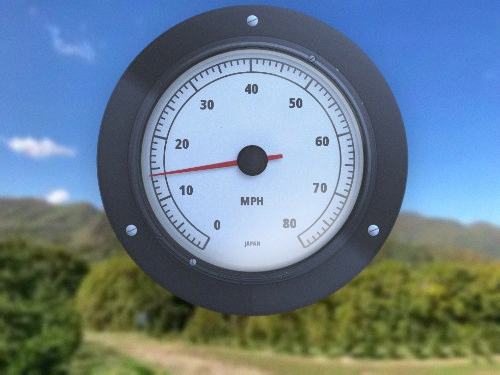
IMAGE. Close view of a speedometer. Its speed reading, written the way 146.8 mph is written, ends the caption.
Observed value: 14 mph
